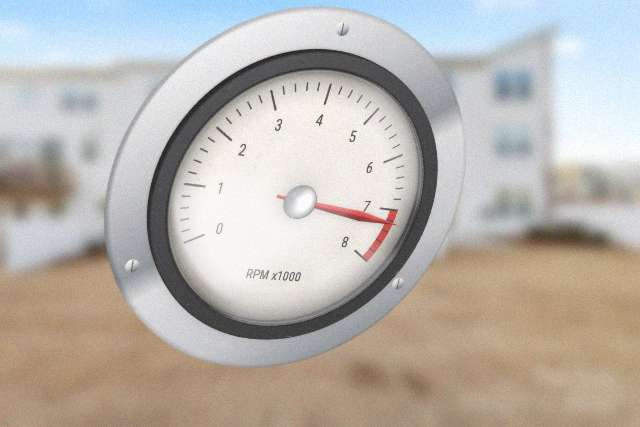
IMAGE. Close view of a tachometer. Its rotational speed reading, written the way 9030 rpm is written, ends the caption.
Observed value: 7200 rpm
